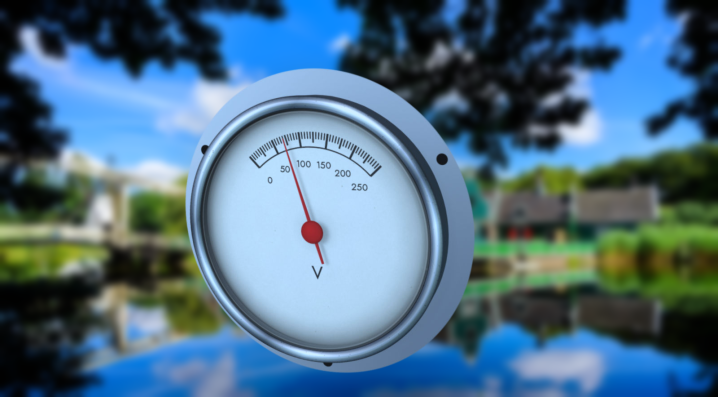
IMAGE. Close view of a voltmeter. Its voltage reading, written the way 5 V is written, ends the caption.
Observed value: 75 V
